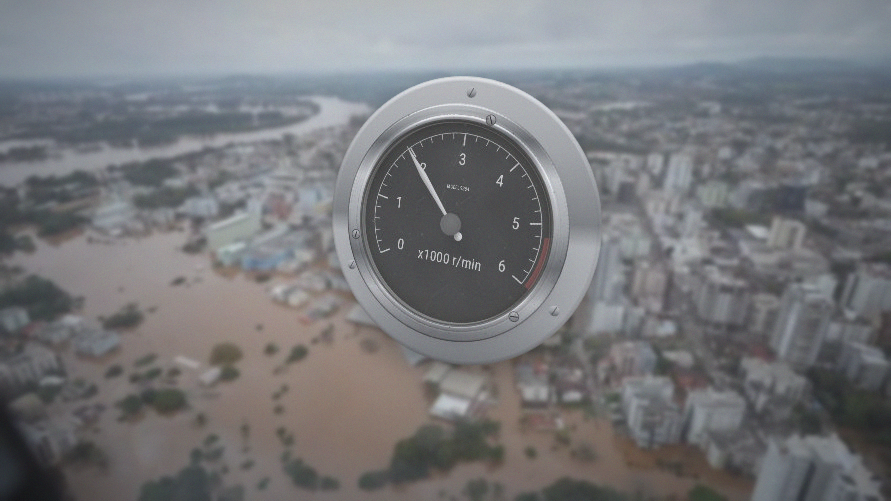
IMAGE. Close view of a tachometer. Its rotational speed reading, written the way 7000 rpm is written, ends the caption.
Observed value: 2000 rpm
